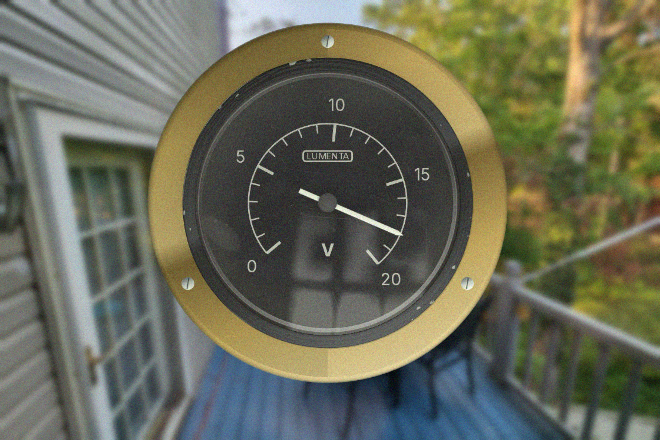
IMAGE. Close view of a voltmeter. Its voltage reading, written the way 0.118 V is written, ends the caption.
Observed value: 18 V
